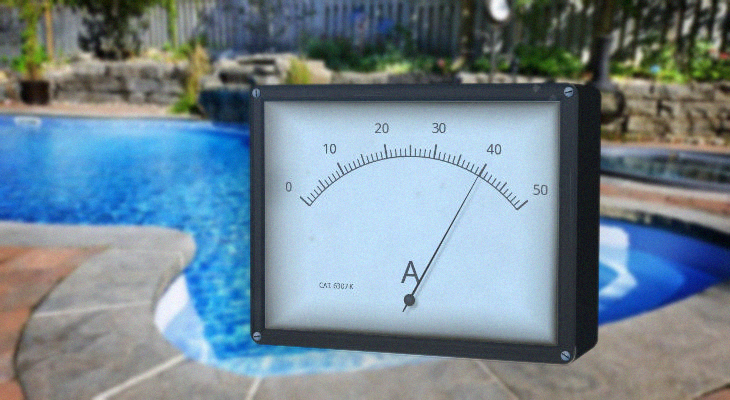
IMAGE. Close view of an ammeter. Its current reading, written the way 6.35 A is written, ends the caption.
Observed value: 40 A
